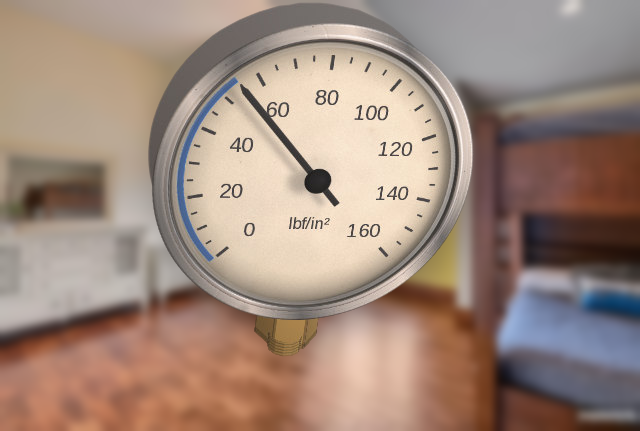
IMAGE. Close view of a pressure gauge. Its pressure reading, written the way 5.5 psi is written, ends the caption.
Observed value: 55 psi
